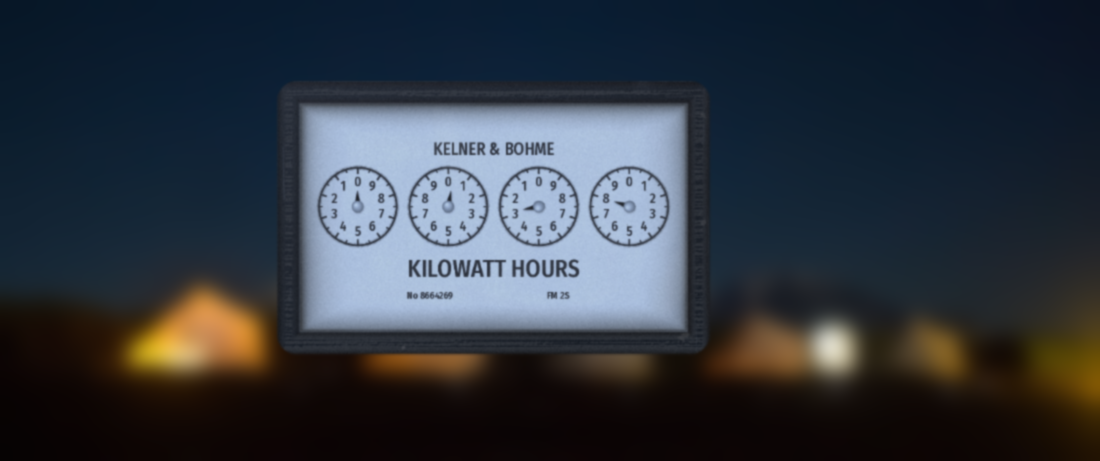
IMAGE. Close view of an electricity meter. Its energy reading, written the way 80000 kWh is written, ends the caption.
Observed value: 28 kWh
